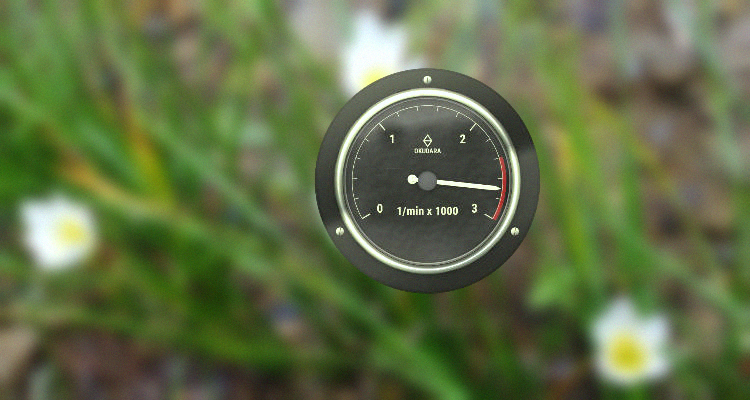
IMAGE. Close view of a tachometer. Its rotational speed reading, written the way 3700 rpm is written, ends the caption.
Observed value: 2700 rpm
